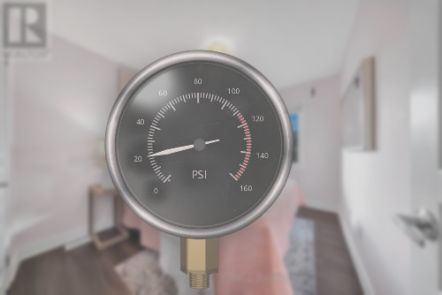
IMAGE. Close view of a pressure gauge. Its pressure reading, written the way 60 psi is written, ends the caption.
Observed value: 20 psi
